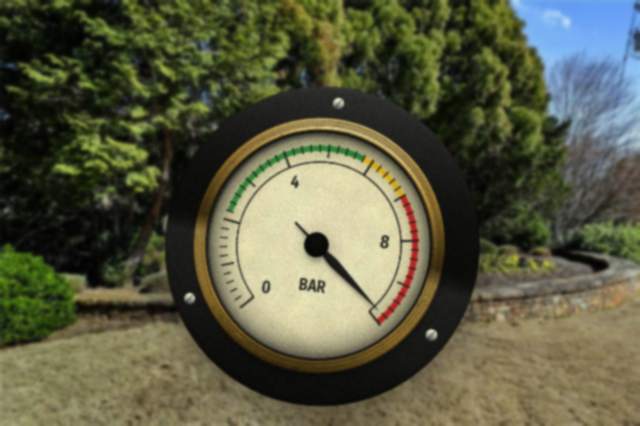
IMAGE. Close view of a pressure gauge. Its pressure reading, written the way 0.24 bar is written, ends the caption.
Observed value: 9.8 bar
